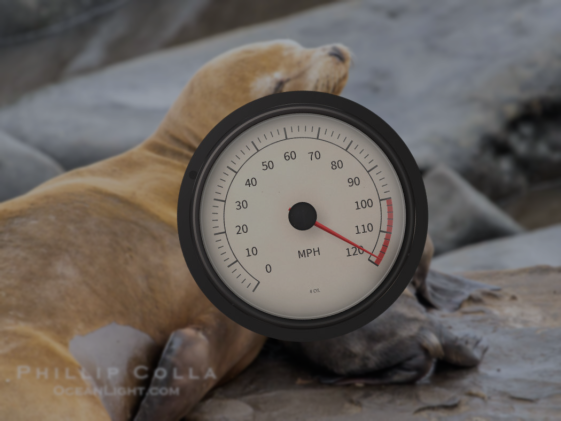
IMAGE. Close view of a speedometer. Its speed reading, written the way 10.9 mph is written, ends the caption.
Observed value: 118 mph
